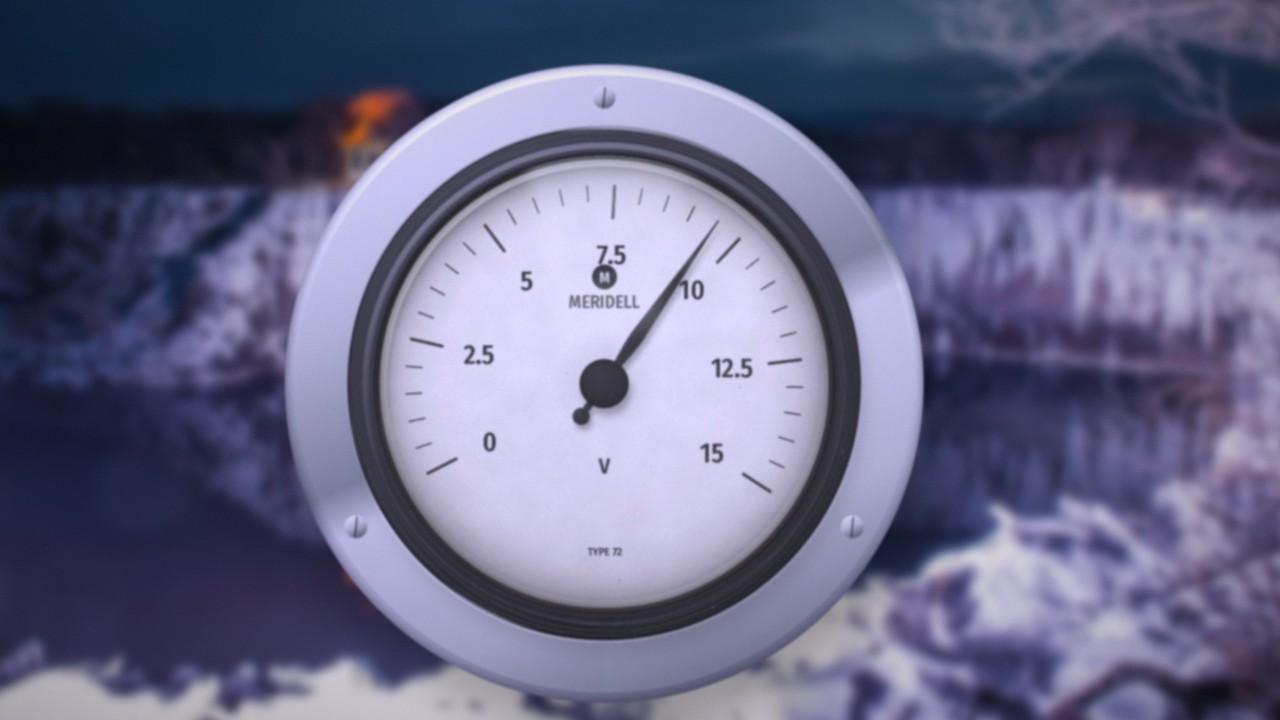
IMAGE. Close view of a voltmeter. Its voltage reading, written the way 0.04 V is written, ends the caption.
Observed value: 9.5 V
